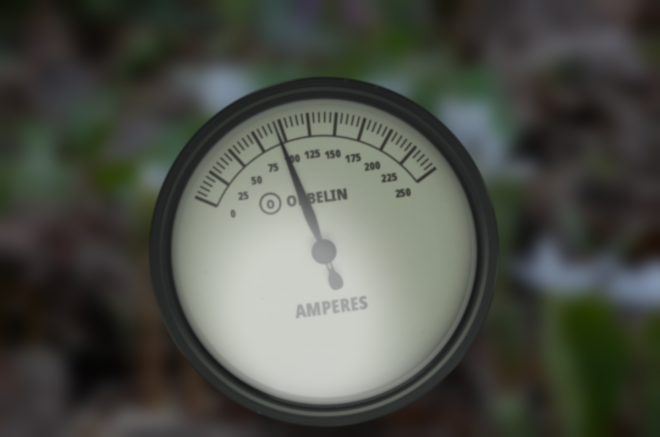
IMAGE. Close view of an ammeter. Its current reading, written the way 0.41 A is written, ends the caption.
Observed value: 95 A
